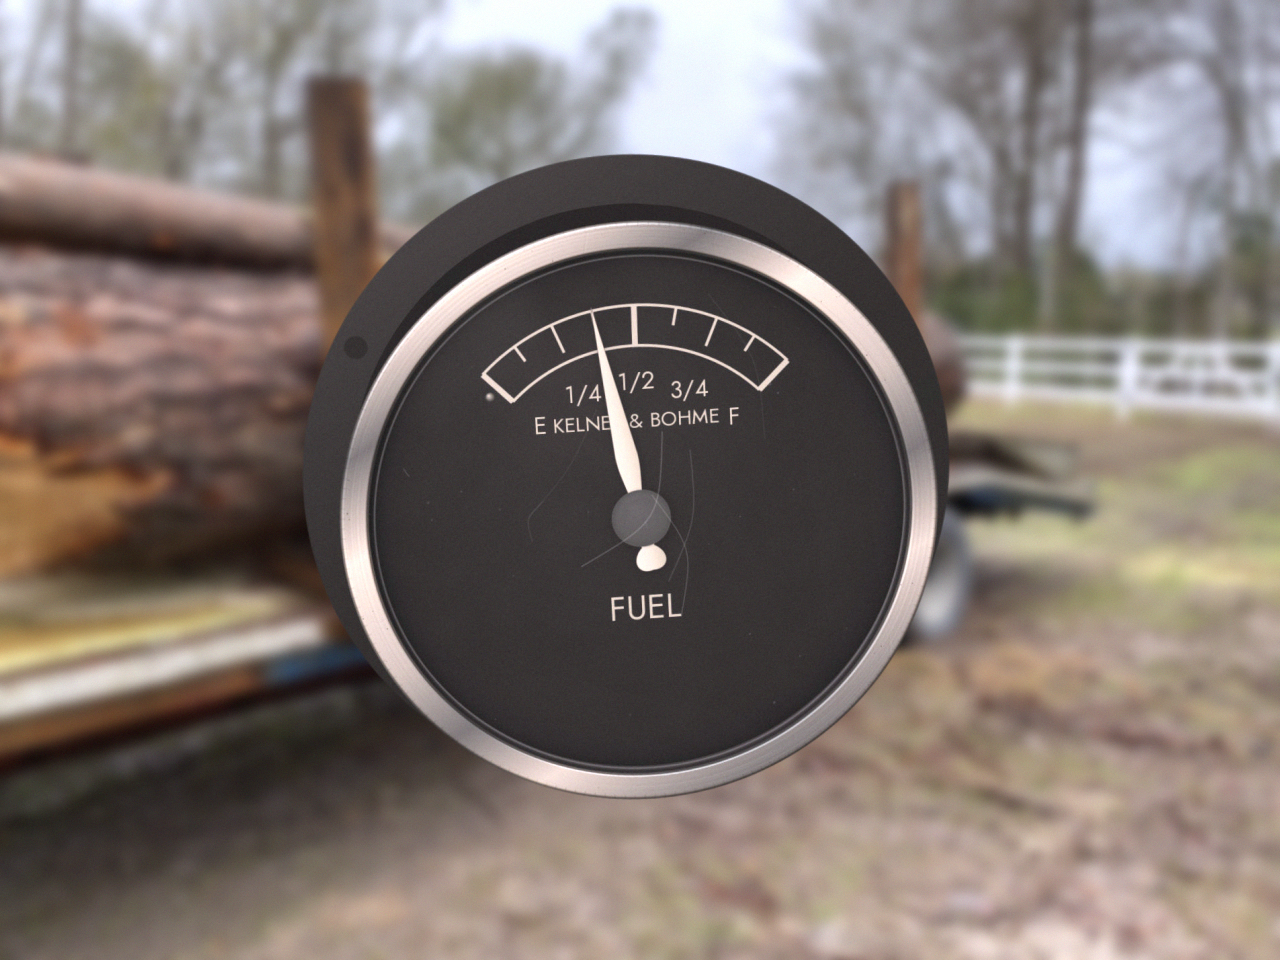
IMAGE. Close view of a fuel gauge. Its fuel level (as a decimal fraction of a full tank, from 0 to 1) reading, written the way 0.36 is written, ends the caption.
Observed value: 0.375
